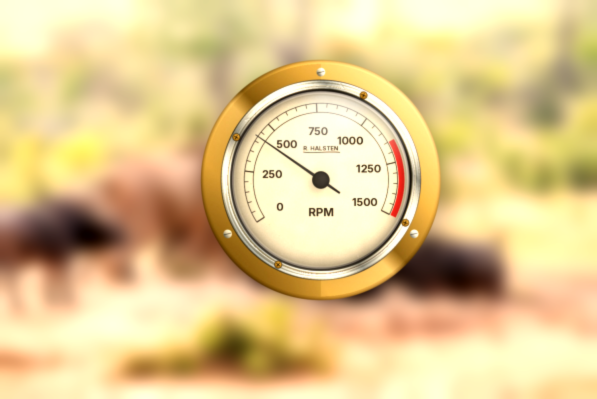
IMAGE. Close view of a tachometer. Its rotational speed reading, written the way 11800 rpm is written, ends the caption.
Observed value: 425 rpm
